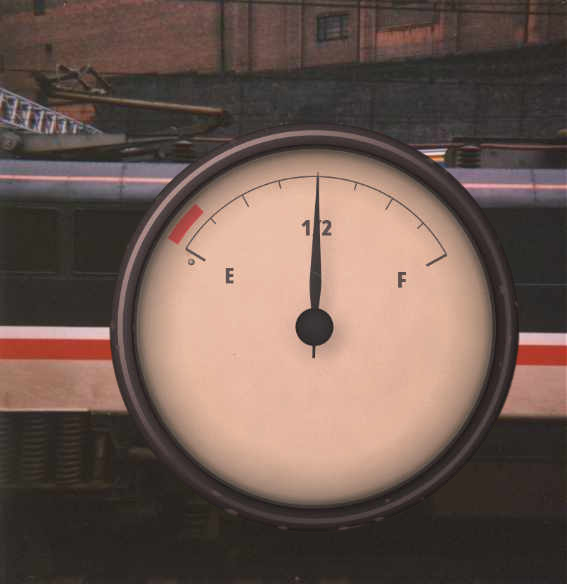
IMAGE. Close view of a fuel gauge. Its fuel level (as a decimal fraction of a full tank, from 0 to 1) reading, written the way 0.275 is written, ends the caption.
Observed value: 0.5
